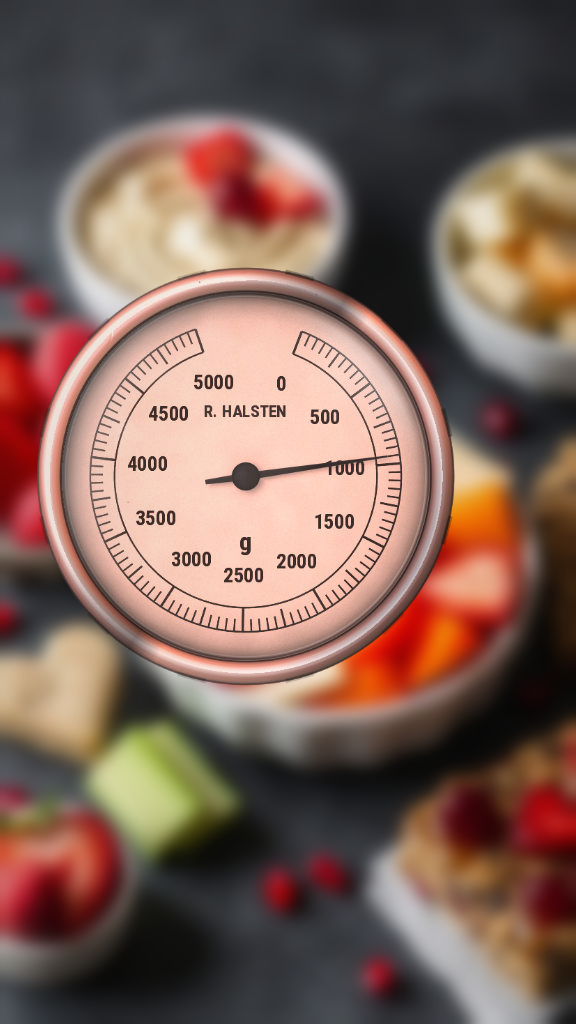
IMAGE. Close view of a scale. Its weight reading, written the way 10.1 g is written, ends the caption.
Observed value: 950 g
